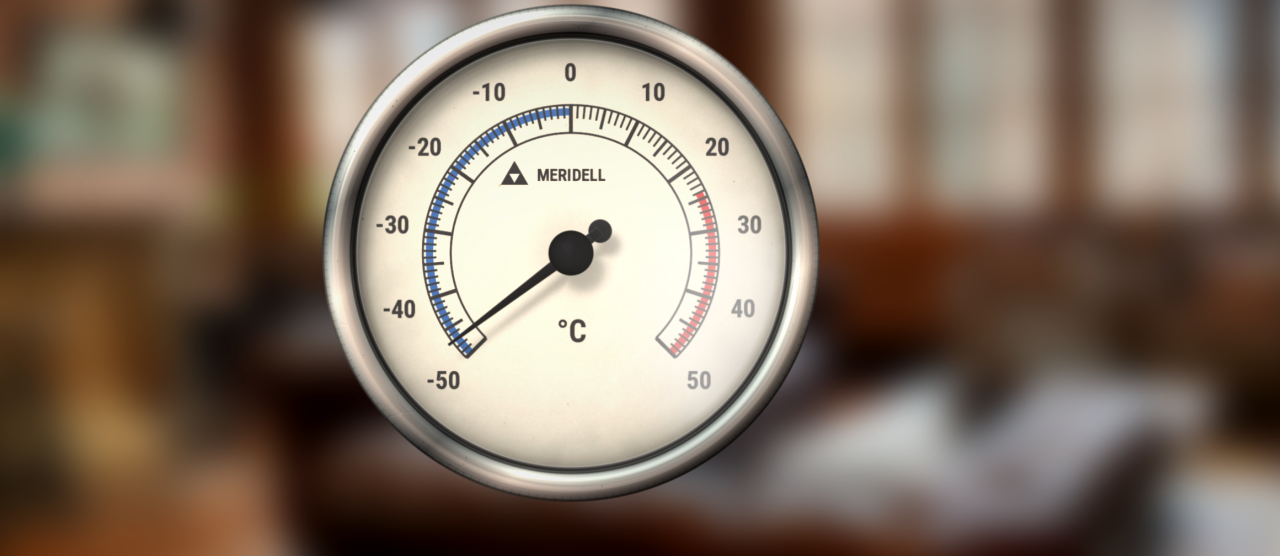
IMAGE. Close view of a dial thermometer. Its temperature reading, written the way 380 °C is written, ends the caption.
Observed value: -47 °C
